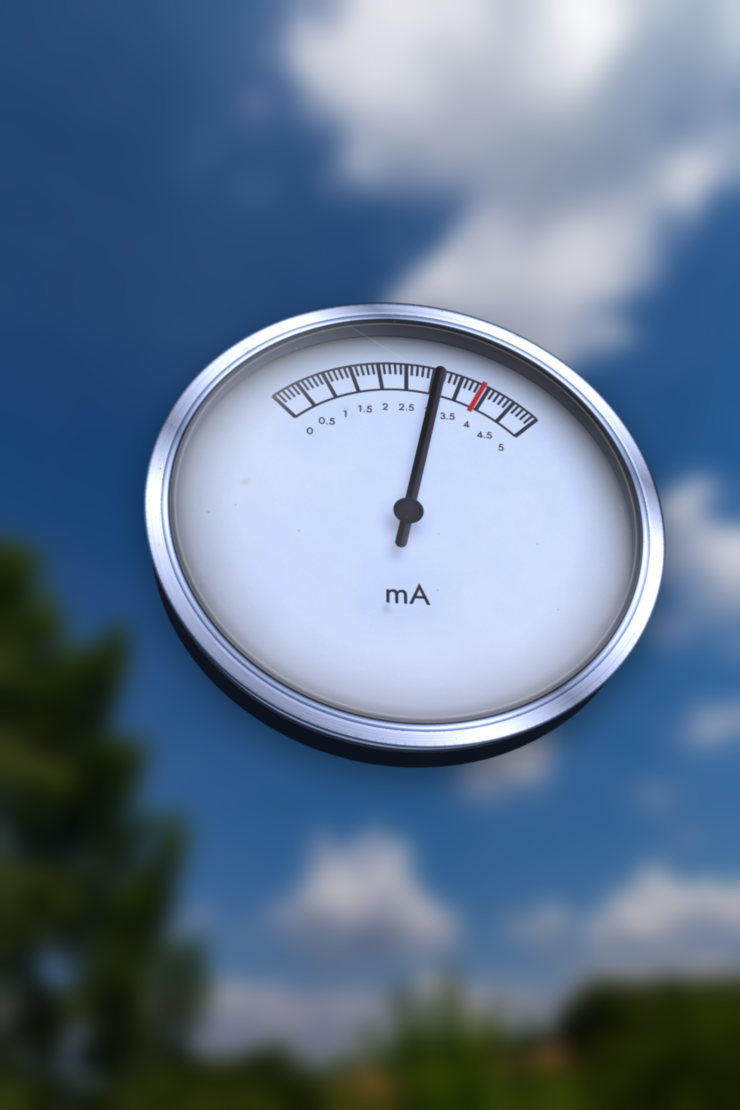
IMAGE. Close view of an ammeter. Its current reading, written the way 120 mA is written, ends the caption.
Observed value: 3.1 mA
